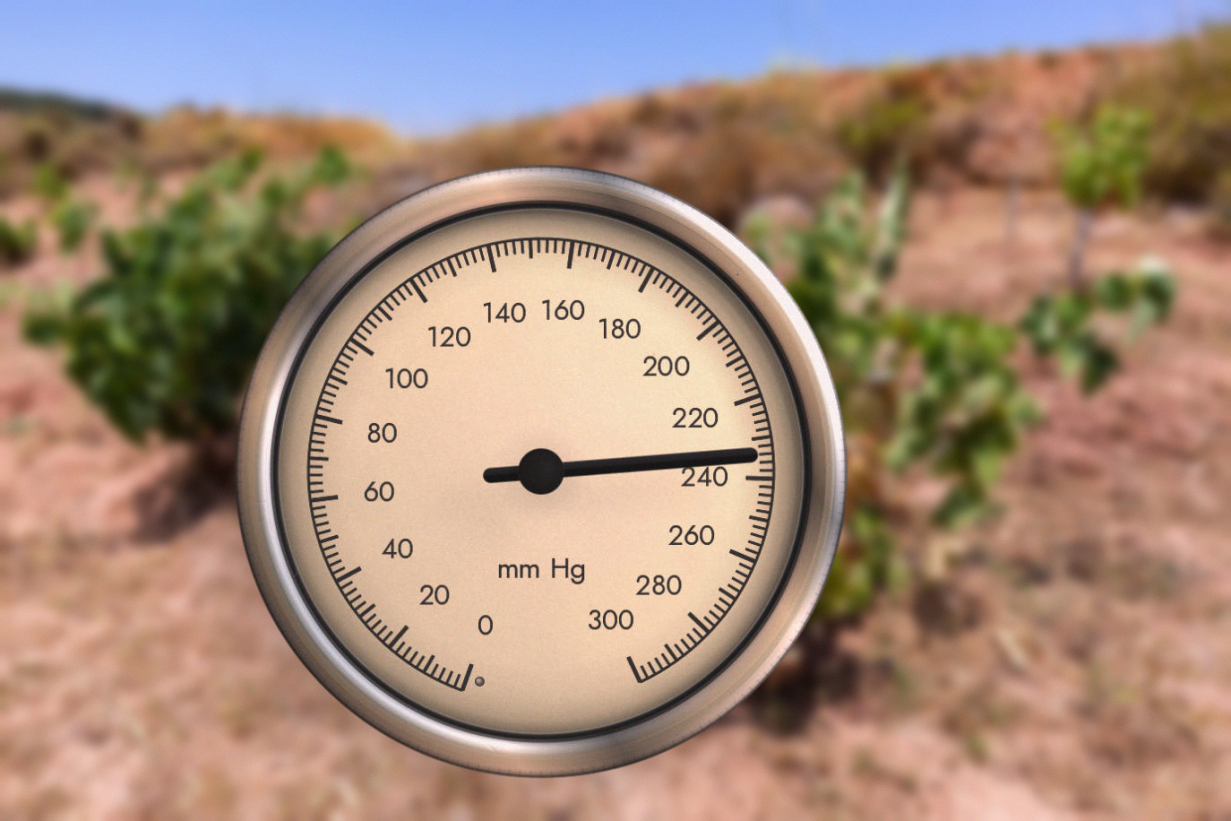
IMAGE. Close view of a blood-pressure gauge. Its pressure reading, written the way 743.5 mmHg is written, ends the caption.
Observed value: 234 mmHg
